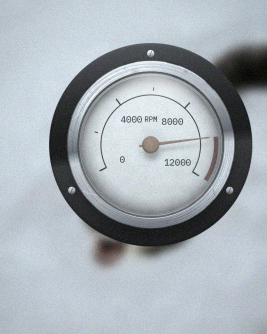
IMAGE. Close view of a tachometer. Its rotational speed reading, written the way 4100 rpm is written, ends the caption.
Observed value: 10000 rpm
